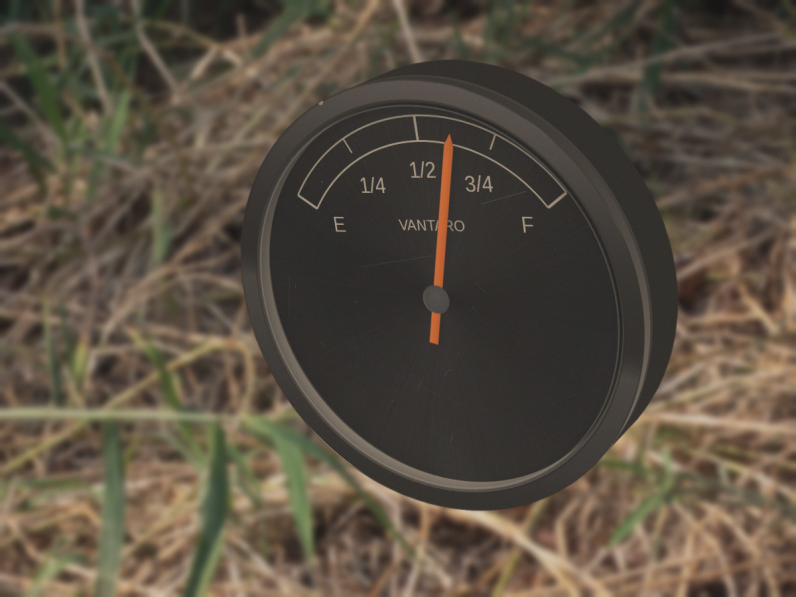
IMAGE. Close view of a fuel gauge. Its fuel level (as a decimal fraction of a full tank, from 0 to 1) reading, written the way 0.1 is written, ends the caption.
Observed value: 0.625
